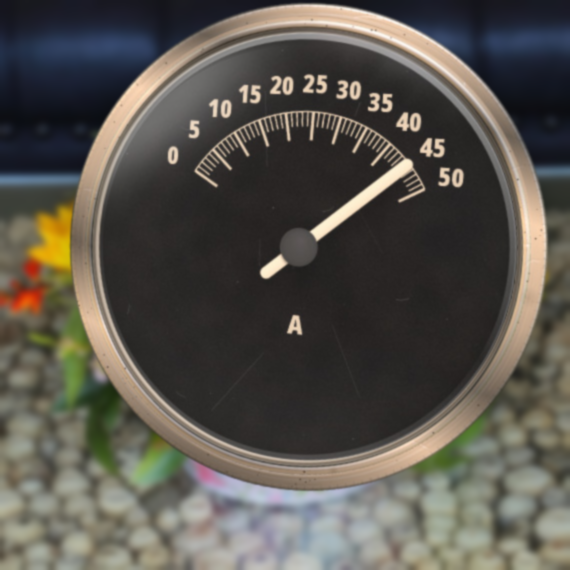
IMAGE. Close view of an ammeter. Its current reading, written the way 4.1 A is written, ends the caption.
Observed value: 45 A
